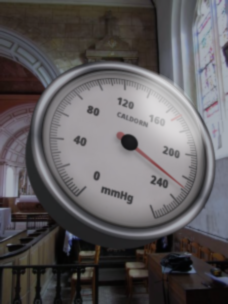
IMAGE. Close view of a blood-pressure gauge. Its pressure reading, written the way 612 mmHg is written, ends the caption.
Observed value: 230 mmHg
